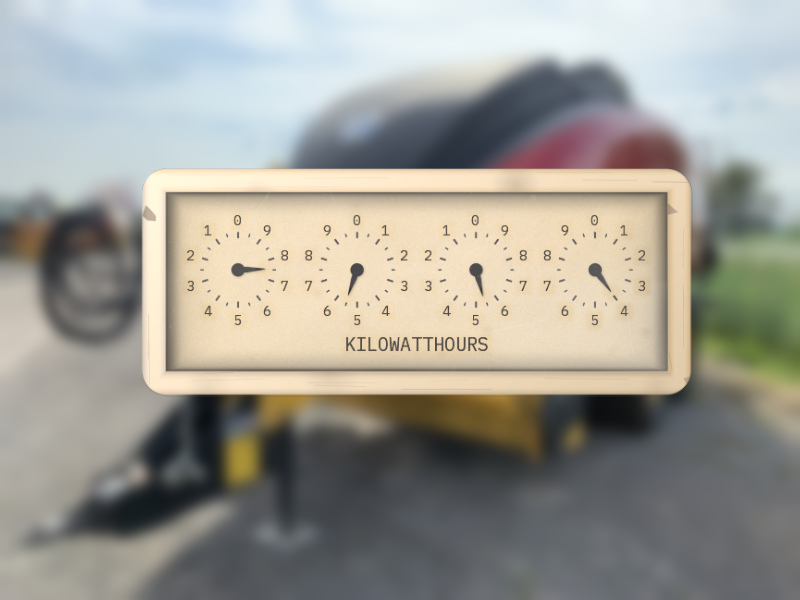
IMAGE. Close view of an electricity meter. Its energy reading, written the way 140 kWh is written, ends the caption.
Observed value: 7554 kWh
